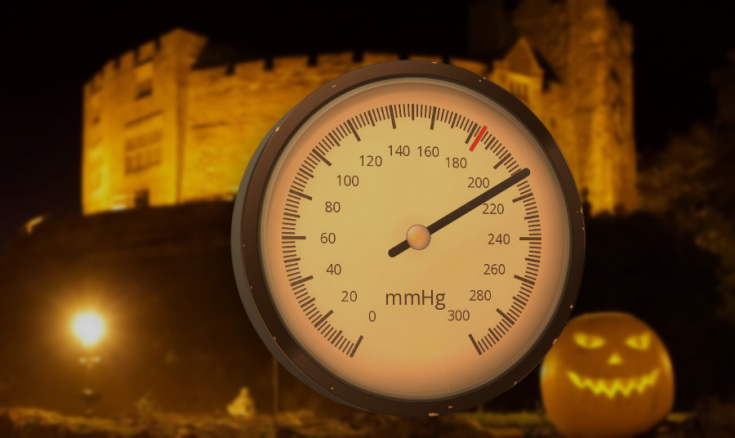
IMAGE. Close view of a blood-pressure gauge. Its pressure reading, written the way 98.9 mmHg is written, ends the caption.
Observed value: 210 mmHg
